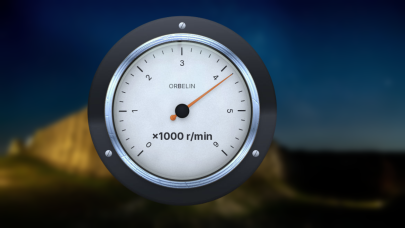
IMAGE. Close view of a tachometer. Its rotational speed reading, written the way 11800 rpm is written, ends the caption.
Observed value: 4200 rpm
